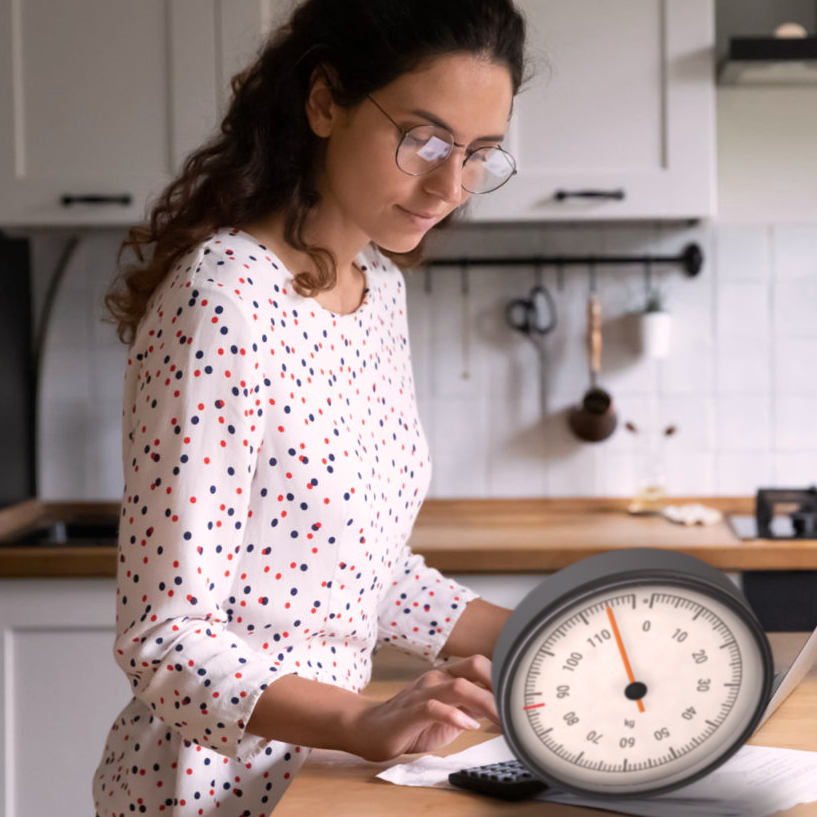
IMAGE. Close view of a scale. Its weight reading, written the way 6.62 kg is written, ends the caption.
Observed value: 115 kg
